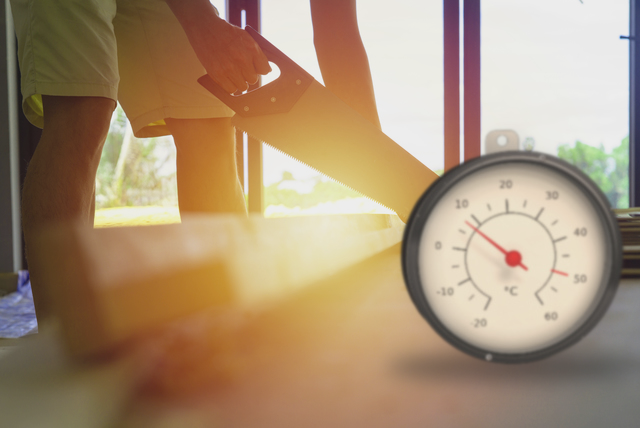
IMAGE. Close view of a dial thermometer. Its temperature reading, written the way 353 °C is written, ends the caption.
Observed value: 7.5 °C
